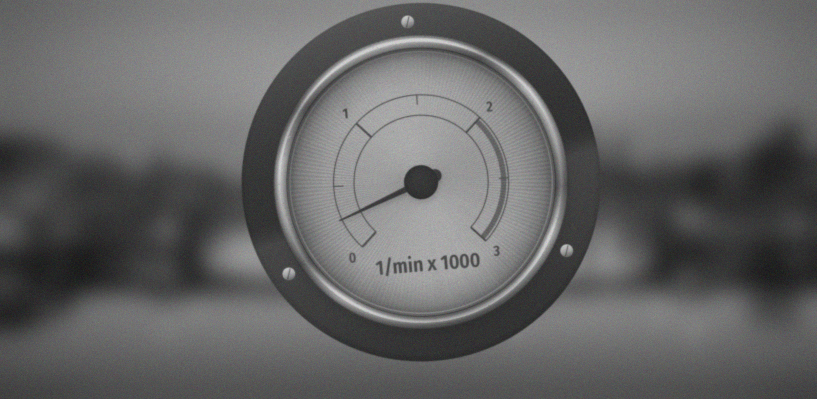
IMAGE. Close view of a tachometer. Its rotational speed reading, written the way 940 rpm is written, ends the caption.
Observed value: 250 rpm
